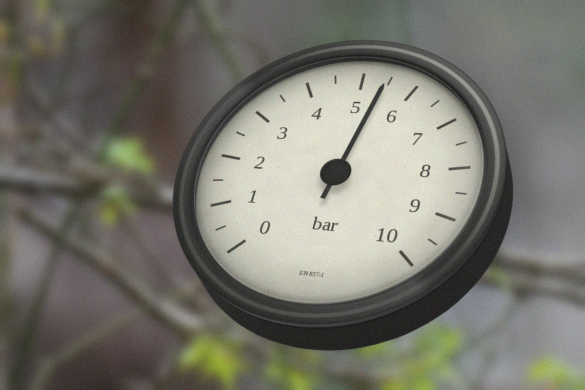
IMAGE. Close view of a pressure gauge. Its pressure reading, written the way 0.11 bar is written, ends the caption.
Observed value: 5.5 bar
